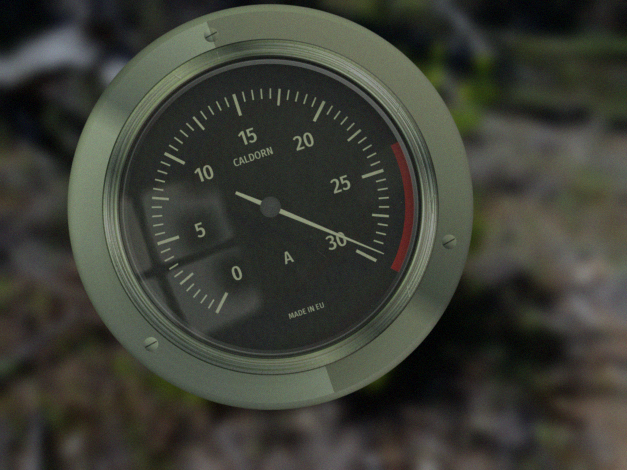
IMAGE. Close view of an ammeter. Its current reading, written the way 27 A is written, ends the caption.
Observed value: 29.5 A
